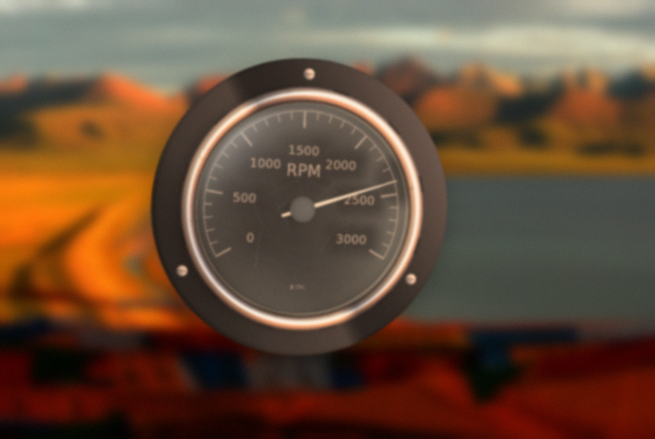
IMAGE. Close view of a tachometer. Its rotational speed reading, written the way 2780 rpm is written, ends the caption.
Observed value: 2400 rpm
